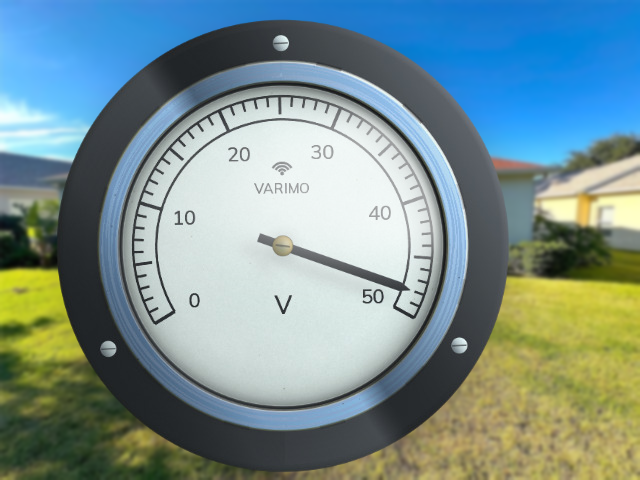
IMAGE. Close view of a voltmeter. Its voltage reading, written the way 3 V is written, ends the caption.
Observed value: 48 V
